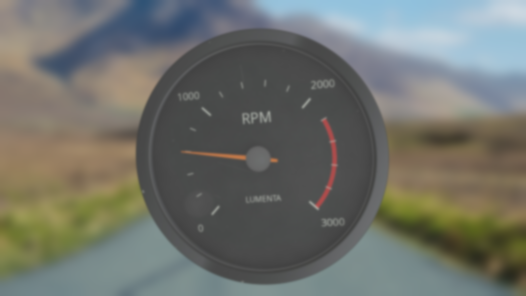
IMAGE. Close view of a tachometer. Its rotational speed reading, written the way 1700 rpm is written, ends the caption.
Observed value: 600 rpm
